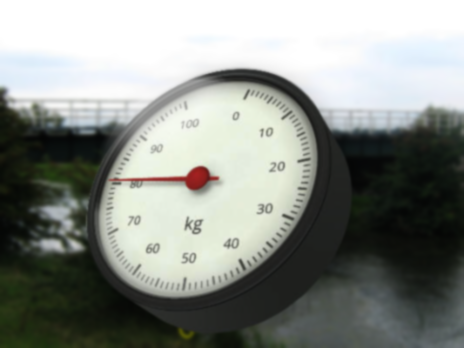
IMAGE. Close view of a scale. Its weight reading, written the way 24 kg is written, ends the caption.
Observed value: 80 kg
